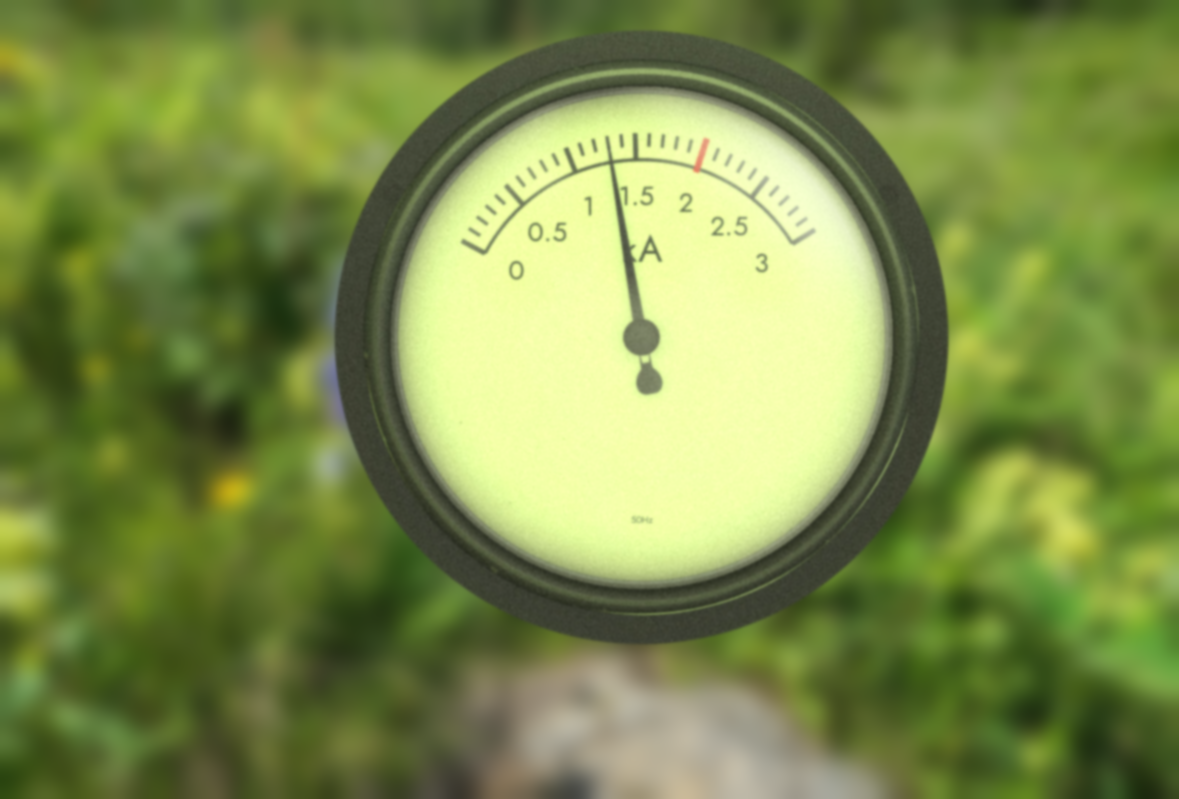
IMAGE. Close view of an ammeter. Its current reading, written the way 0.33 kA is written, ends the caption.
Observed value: 1.3 kA
